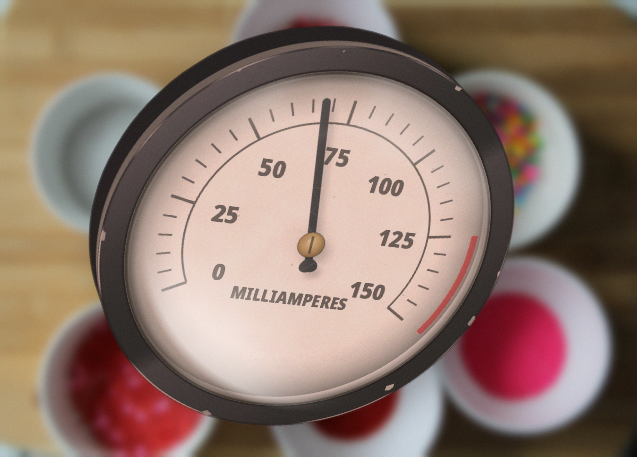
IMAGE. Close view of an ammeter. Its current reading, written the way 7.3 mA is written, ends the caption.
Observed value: 67.5 mA
